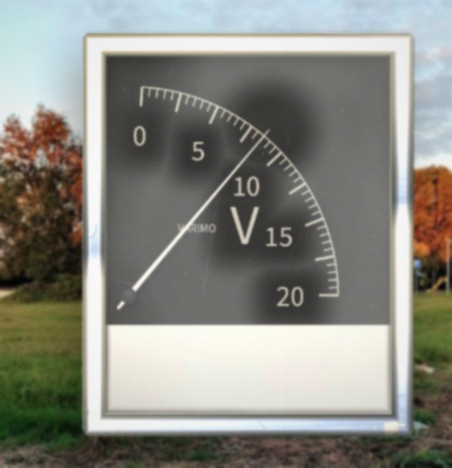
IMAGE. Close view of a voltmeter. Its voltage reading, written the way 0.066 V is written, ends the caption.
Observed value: 8.5 V
